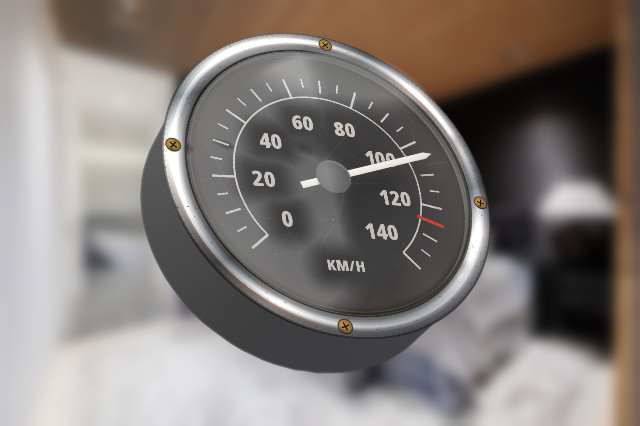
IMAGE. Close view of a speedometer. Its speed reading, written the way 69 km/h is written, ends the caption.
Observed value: 105 km/h
